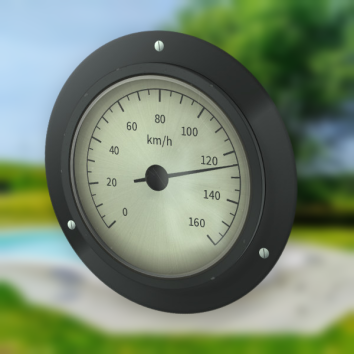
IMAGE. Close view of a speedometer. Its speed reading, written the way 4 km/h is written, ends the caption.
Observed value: 125 km/h
